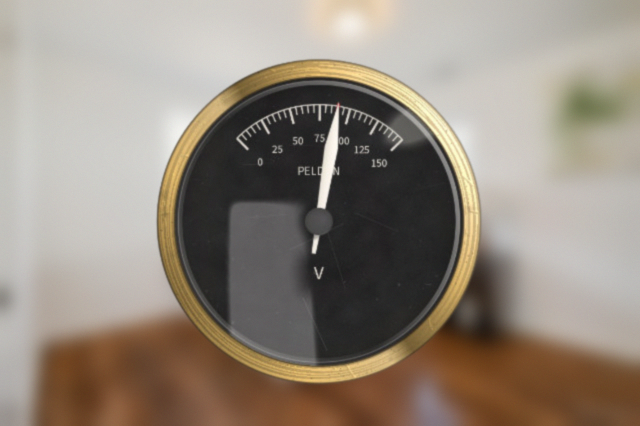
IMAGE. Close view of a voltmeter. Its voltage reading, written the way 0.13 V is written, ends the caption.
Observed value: 90 V
